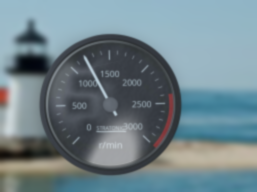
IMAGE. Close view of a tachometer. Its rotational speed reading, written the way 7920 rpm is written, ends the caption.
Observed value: 1200 rpm
